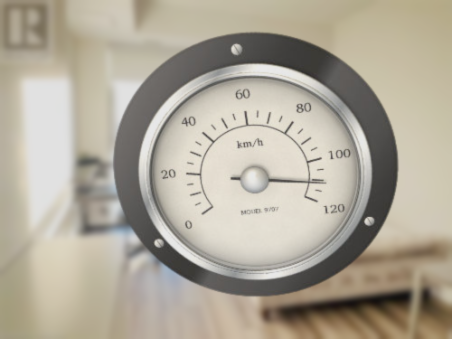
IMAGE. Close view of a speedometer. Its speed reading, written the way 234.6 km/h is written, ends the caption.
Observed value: 110 km/h
